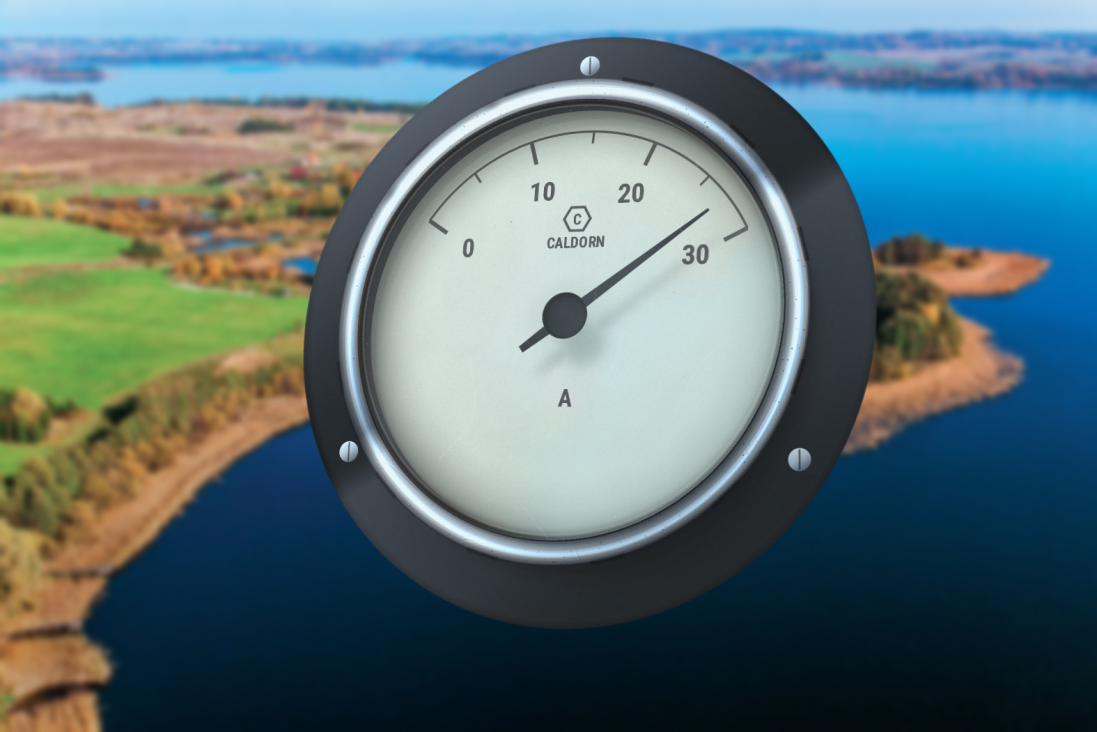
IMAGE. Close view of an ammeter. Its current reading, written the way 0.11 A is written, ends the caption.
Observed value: 27.5 A
